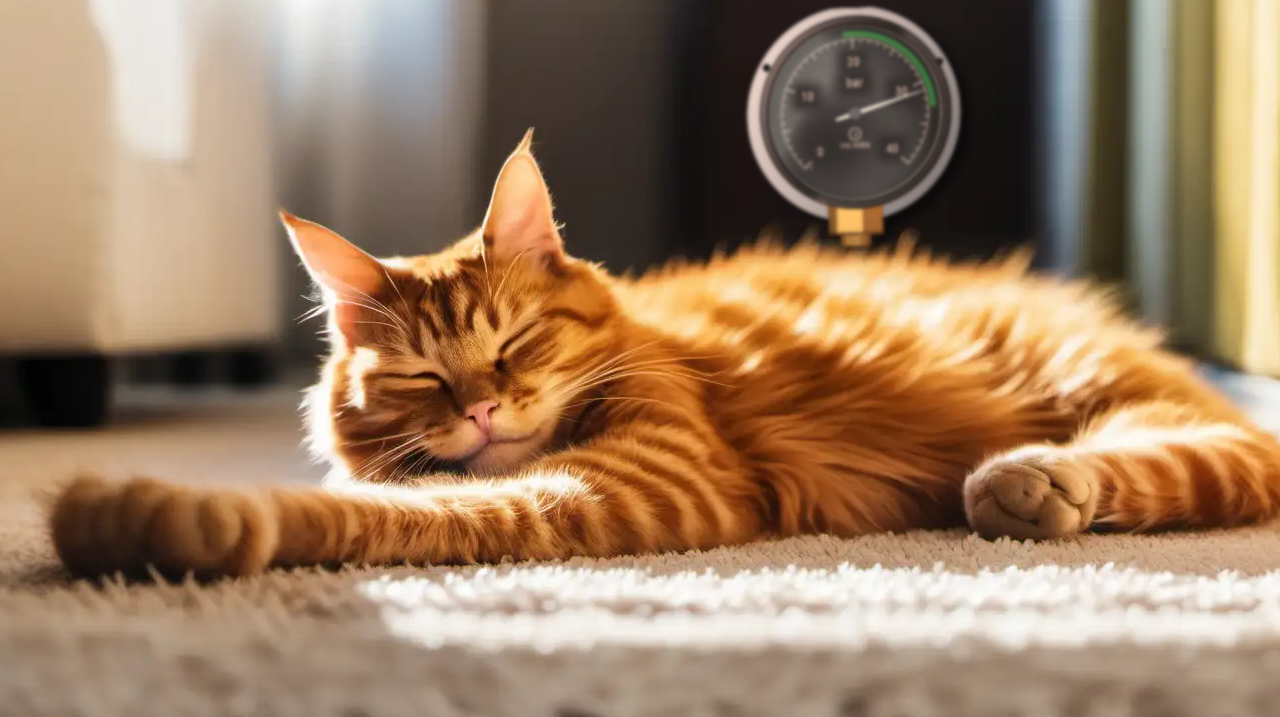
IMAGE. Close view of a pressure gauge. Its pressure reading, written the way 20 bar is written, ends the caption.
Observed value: 31 bar
